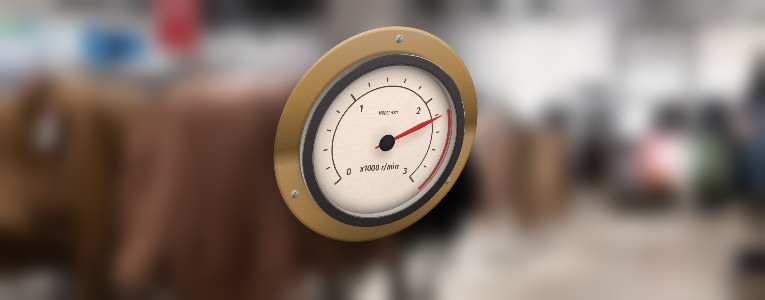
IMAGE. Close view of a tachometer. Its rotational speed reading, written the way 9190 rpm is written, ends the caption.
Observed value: 2200 rpm
